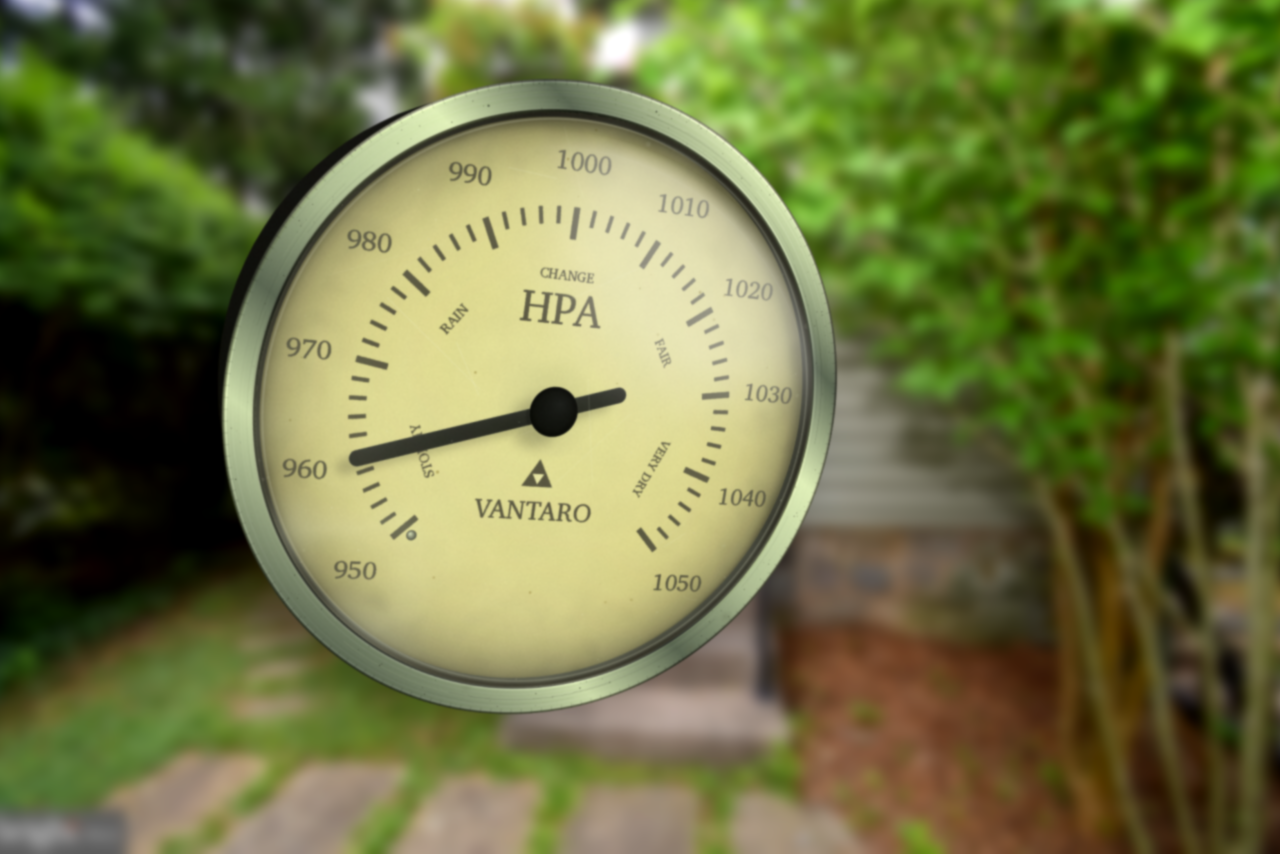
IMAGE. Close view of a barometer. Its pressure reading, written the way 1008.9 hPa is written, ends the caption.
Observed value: 960 hPa
